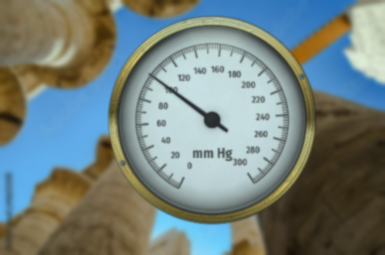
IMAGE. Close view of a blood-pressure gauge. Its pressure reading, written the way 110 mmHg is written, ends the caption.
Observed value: 100 mmHg
